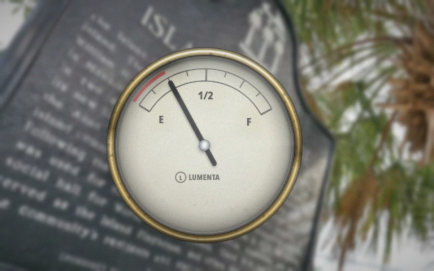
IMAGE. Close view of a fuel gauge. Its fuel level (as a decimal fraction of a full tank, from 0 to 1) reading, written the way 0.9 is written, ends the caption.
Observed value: 0.25
